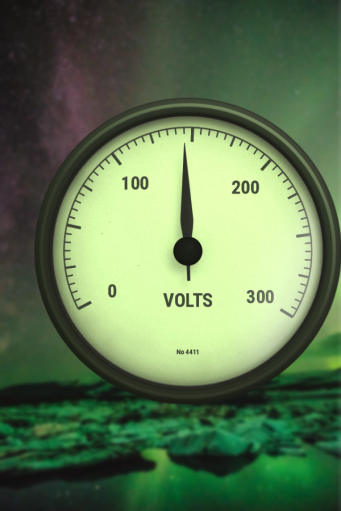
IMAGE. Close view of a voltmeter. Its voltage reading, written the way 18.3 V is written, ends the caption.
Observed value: 145 V
